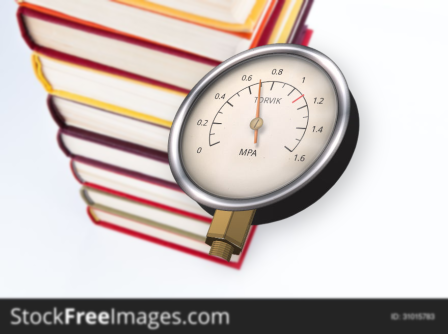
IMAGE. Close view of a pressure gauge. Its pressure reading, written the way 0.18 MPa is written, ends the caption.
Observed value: 0.7 MPa
